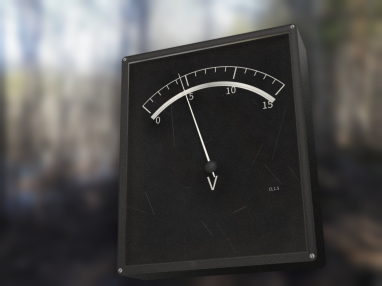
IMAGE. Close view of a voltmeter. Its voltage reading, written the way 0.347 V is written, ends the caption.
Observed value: 4.5 V
